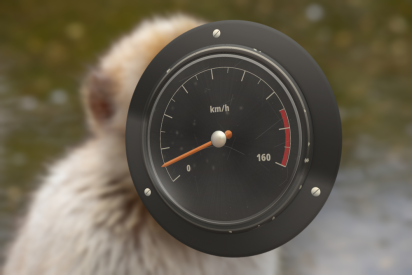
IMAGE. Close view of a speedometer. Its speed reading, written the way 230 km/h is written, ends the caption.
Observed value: 10 km/h
